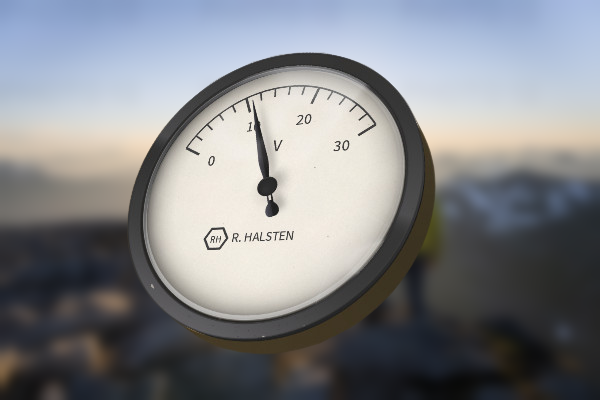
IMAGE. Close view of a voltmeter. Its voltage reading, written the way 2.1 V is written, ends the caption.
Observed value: 11 V
